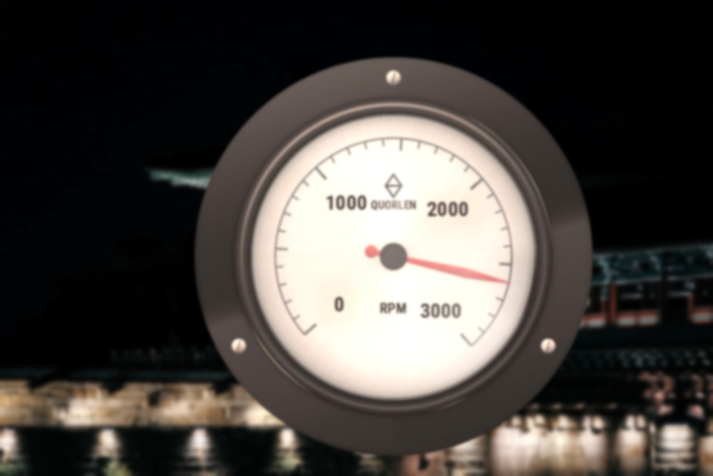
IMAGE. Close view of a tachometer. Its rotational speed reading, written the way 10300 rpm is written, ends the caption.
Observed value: 2600 rpm
